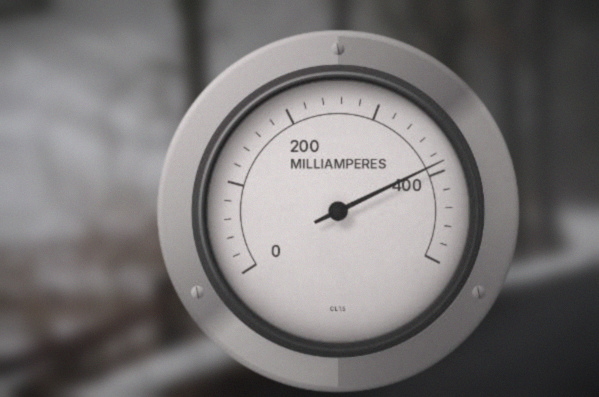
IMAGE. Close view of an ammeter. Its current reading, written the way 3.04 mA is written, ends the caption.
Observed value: 390 mA
